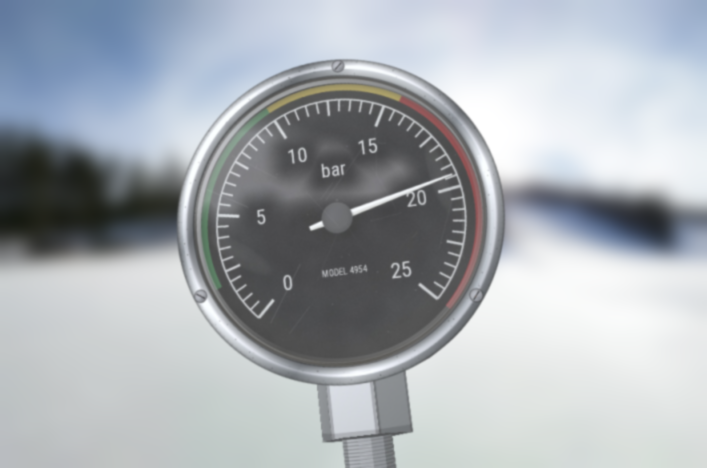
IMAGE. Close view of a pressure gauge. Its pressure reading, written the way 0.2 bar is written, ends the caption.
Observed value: 19.5 bar
